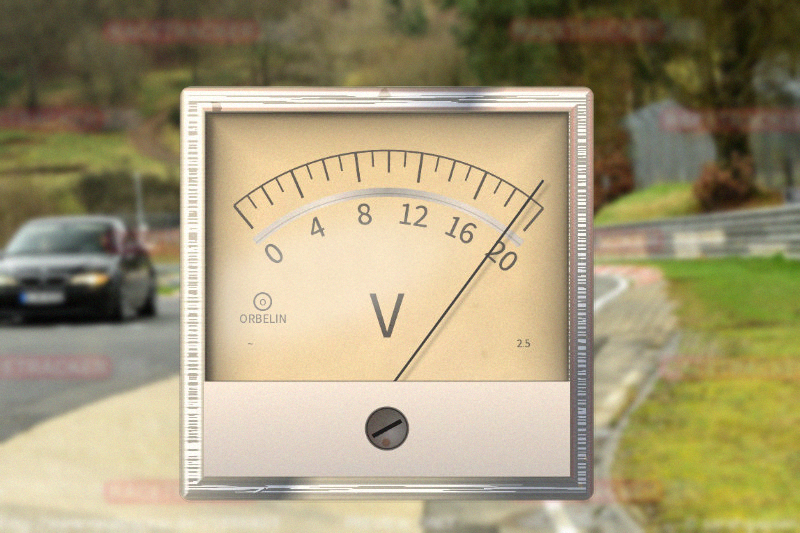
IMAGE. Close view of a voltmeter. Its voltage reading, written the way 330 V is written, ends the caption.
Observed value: 19 V
